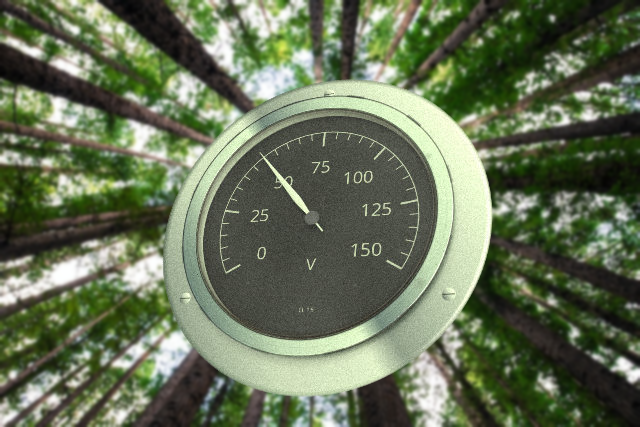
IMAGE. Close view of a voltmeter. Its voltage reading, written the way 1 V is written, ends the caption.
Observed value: 50 V
